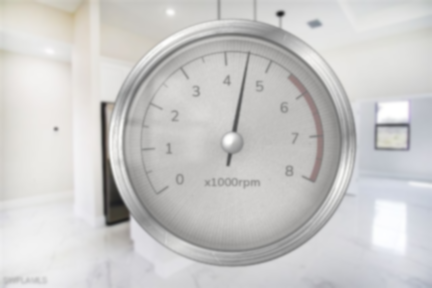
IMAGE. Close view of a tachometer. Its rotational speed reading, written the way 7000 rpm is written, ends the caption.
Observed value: 4500 rpm
